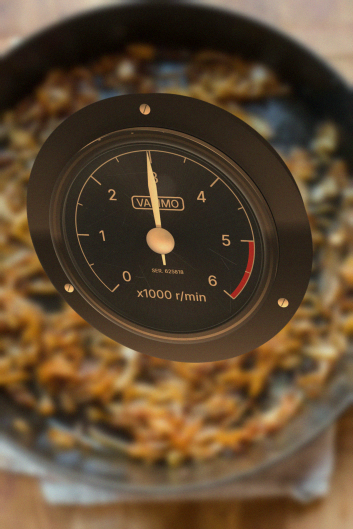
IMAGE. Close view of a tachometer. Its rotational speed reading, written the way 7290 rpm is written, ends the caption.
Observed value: 3000 rpm
